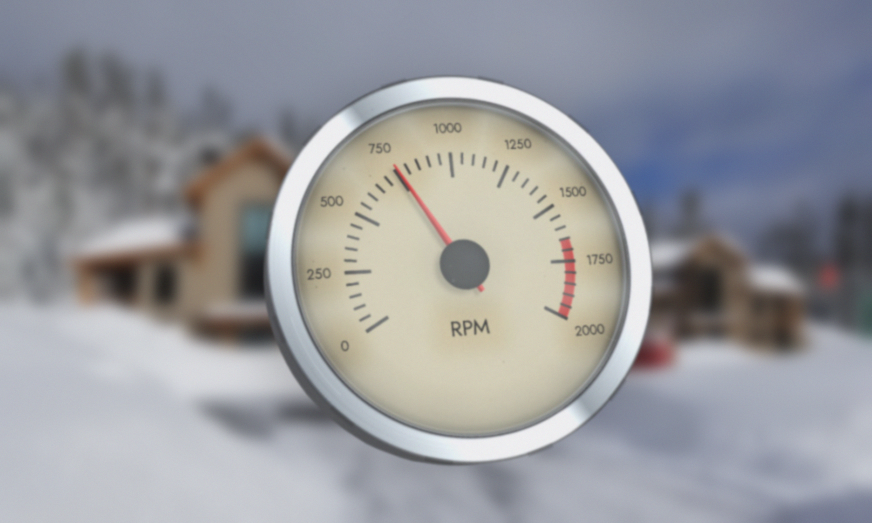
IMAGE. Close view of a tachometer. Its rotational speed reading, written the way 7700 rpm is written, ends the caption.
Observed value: 750 rpm
